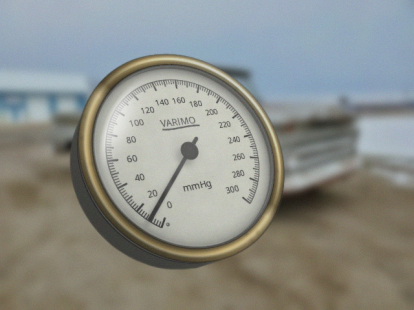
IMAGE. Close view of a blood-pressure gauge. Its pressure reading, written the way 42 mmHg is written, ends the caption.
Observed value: 10 mmHg
